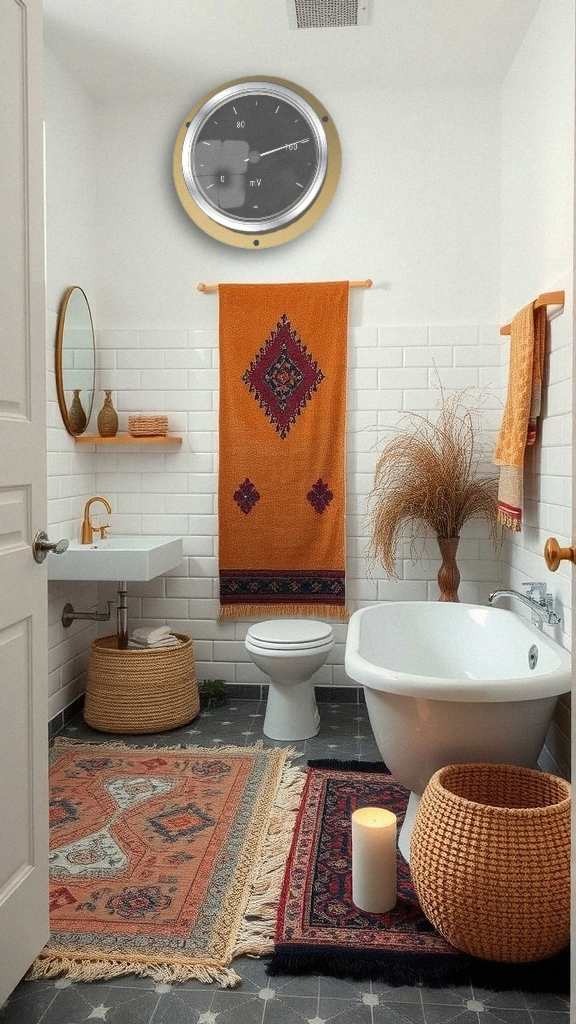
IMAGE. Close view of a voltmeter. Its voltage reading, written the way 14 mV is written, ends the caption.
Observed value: 160 mV
